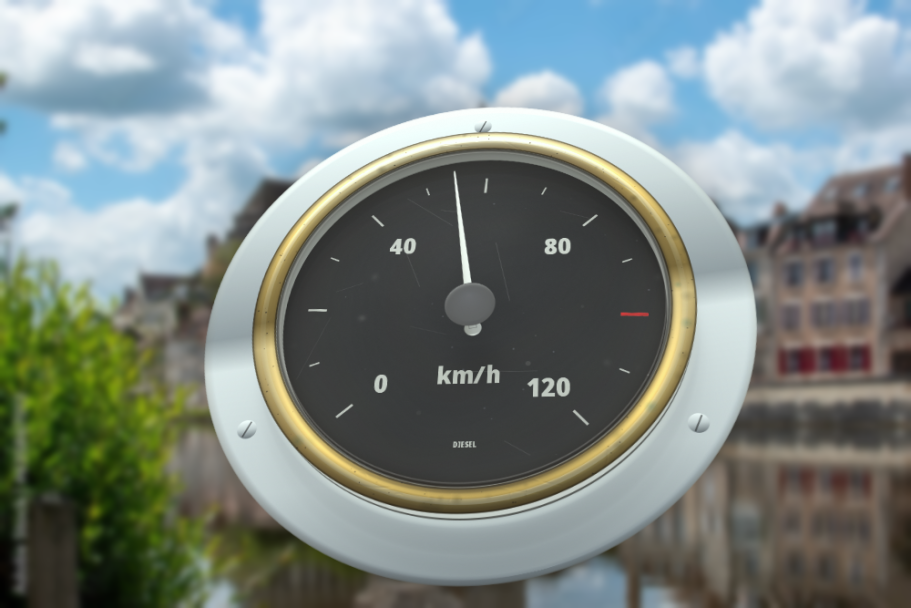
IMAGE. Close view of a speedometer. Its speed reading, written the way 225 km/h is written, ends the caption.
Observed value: 55 km/h
